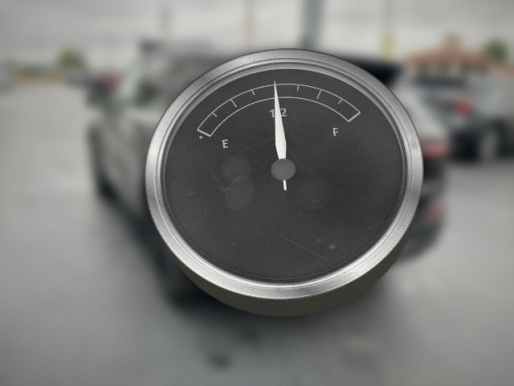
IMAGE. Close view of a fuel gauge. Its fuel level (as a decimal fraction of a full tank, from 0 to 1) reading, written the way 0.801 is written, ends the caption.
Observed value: 0.5
